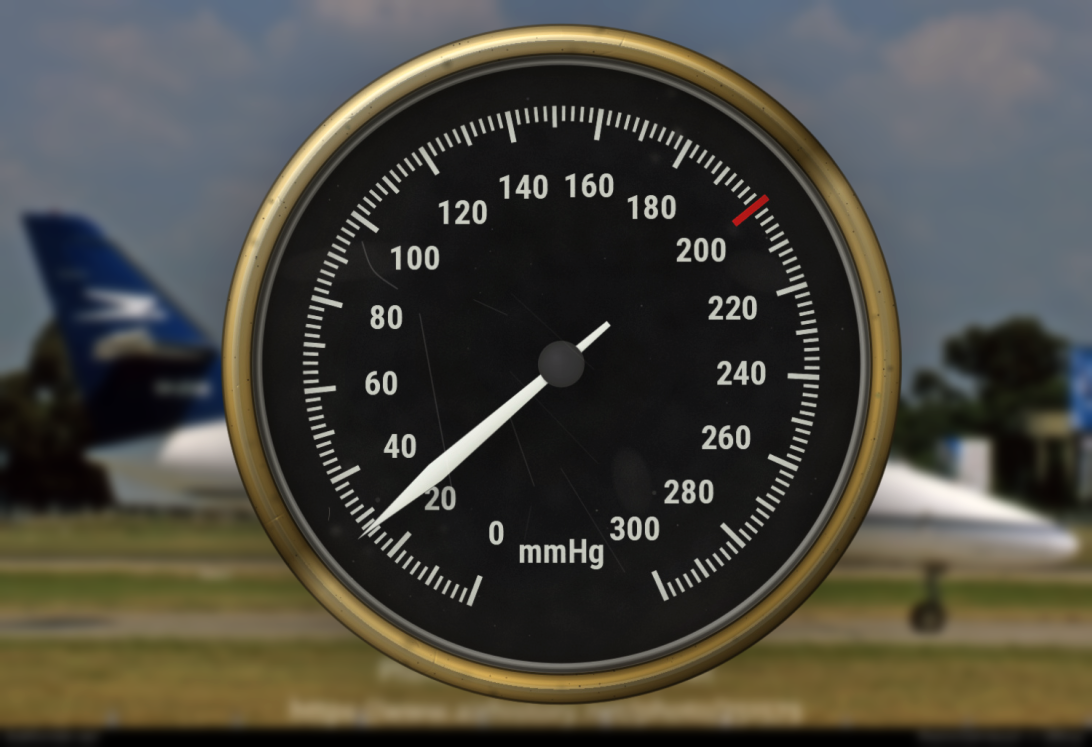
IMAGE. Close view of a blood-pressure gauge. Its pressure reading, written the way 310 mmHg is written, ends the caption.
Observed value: 27 mmHg
